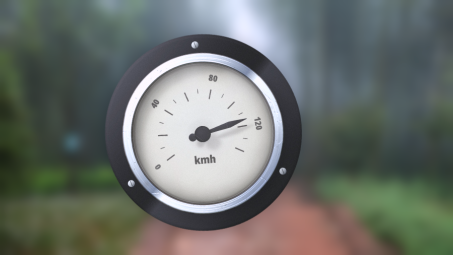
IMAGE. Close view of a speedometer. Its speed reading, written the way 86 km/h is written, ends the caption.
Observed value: 115 km/h
